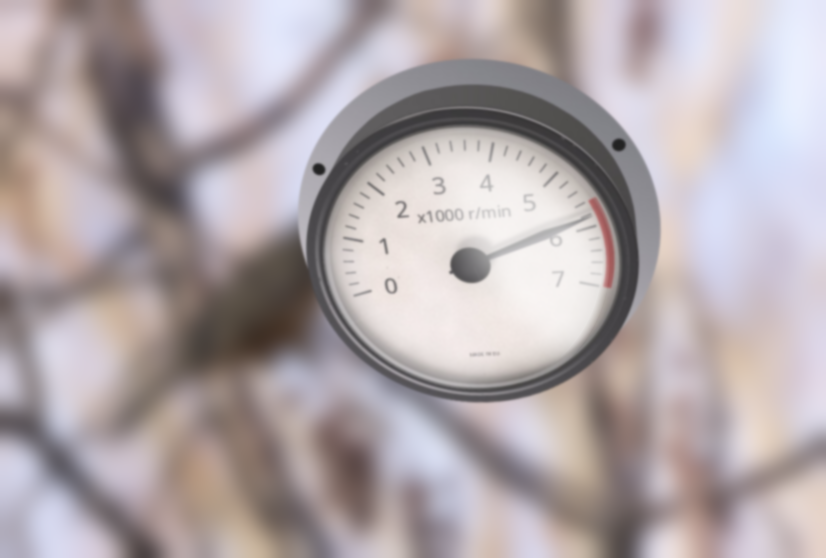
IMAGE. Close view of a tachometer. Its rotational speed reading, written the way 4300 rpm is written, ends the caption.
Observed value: 5800 rpm
